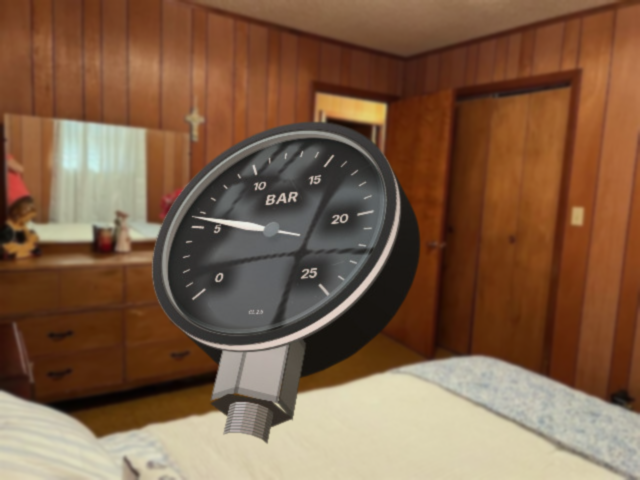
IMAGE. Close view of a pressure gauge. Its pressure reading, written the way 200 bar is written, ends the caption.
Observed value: 5.5 bar
